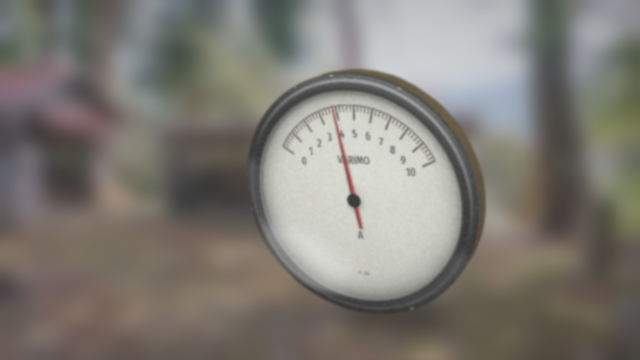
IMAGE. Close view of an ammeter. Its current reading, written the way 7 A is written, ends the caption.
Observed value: 4 A
